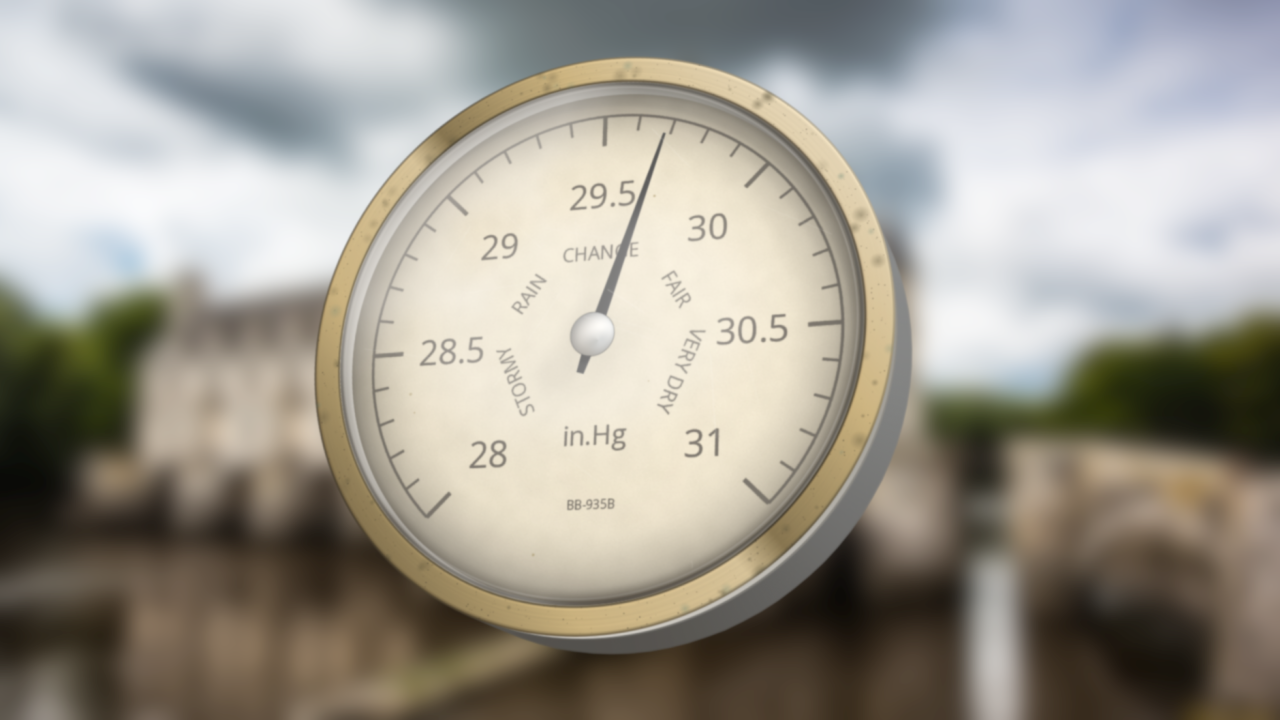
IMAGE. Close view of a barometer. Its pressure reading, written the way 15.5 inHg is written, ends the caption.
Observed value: 29.7 inHg
